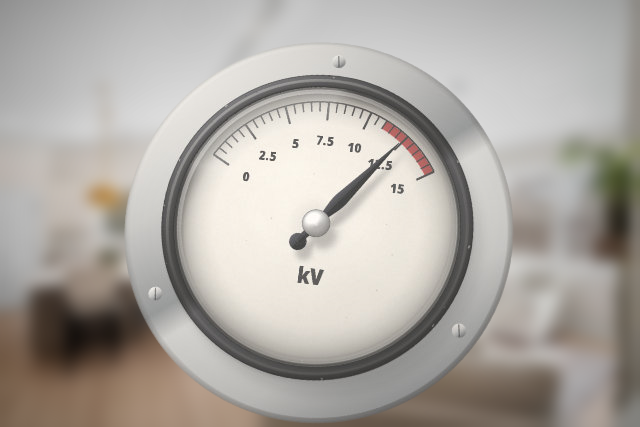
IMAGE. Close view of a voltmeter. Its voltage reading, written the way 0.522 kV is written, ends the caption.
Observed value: 12.5 kV
